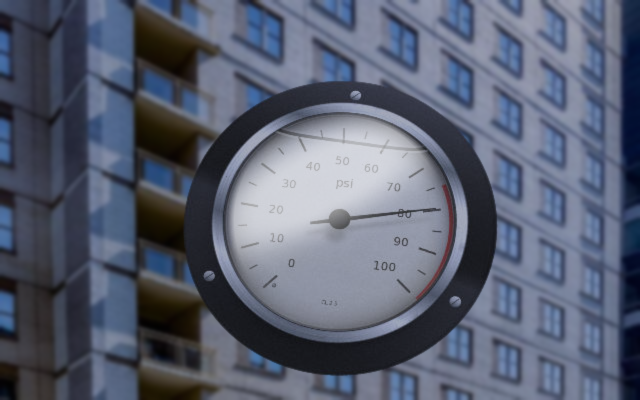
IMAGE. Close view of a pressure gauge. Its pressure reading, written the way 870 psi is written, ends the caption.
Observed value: 80 psi
